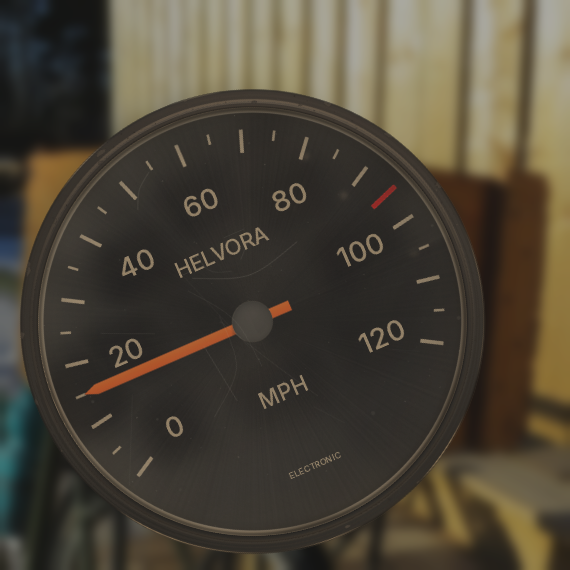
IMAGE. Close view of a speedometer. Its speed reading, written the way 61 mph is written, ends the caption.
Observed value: 15 mph
